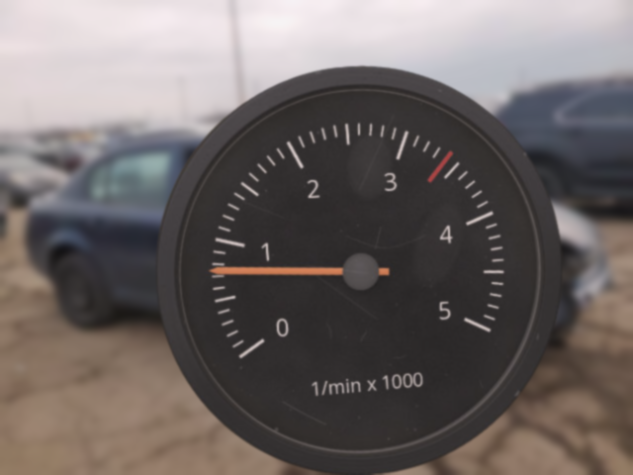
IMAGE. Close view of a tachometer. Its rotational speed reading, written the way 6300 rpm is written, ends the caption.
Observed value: 750 rpm
